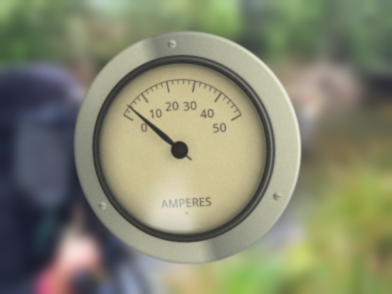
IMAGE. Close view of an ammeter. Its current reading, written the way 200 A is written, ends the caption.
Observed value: 4 A
